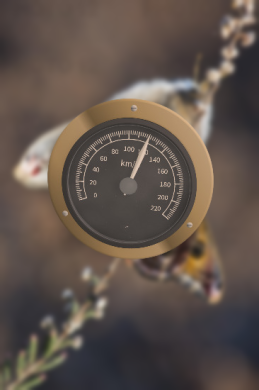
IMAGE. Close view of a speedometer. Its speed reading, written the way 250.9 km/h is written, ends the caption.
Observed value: 120 km/h
